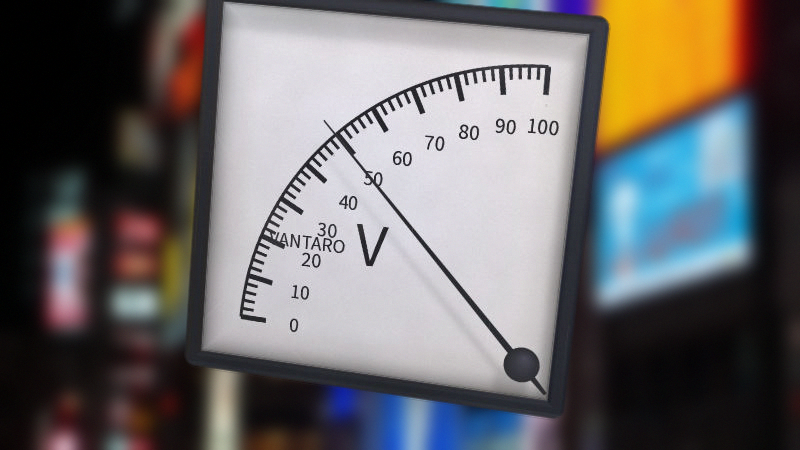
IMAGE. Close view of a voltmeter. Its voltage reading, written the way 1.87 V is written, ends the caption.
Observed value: 50 V
